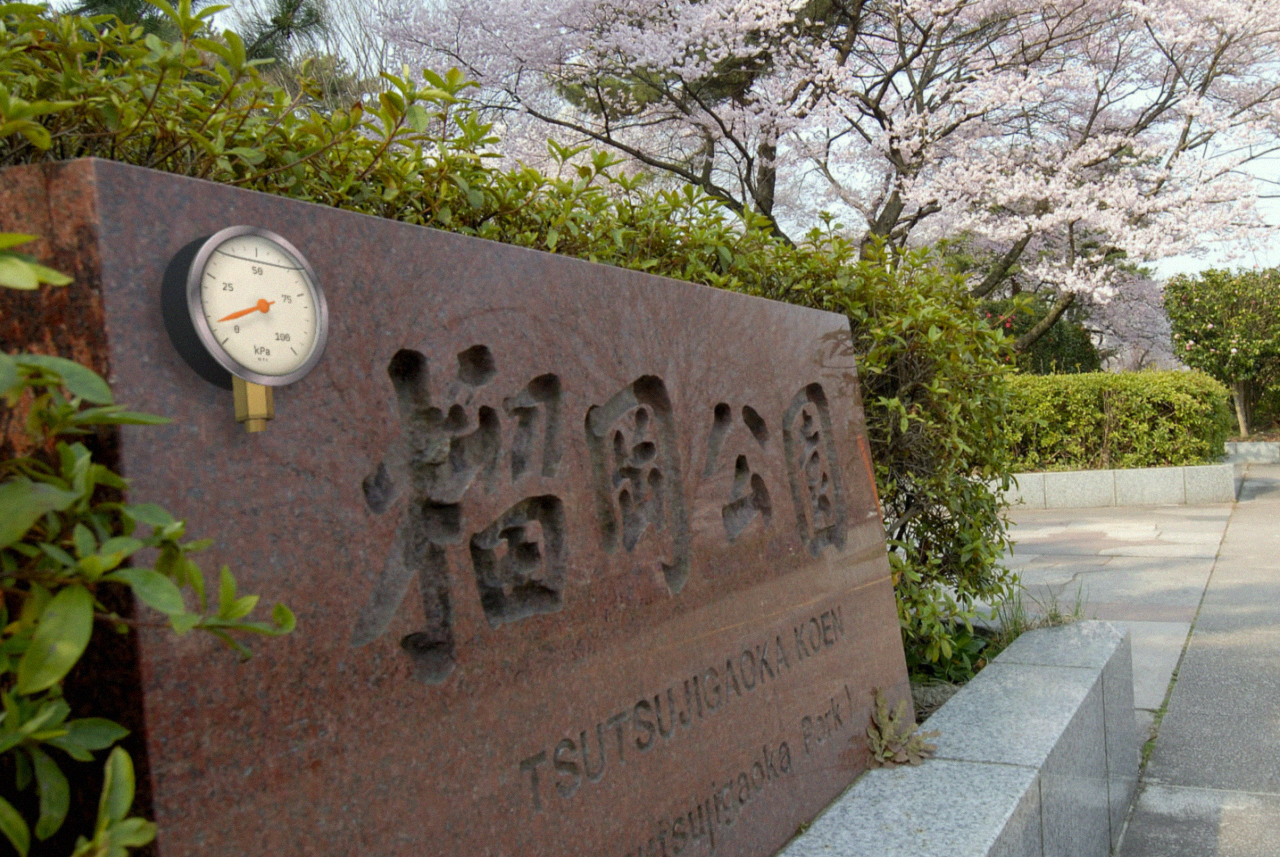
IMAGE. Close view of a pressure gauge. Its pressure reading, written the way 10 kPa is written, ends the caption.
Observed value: 7.5 kPa
